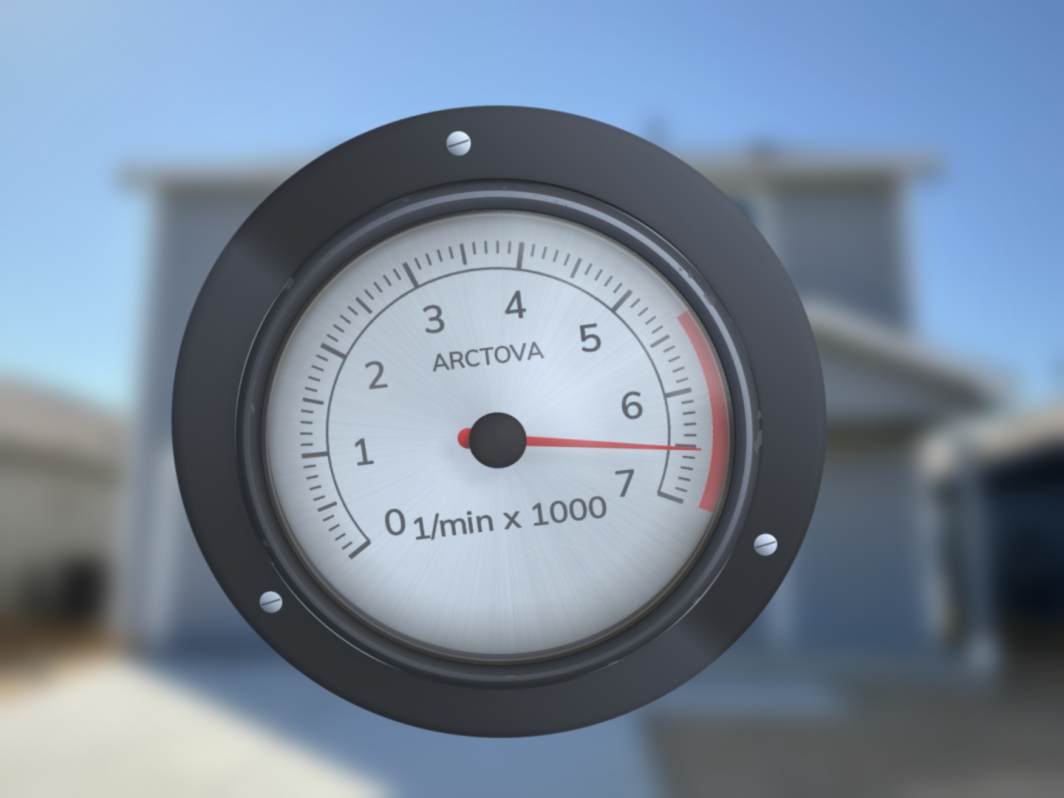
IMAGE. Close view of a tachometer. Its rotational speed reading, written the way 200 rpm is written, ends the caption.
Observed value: 6500 rpm
